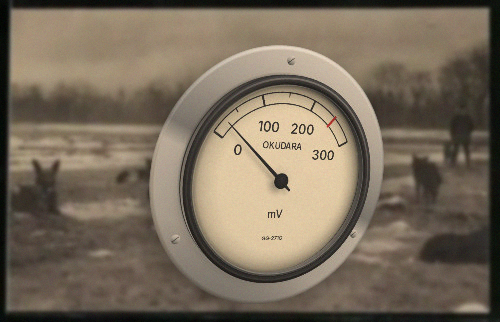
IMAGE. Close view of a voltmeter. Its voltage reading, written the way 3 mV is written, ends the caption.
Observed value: 25 mV
